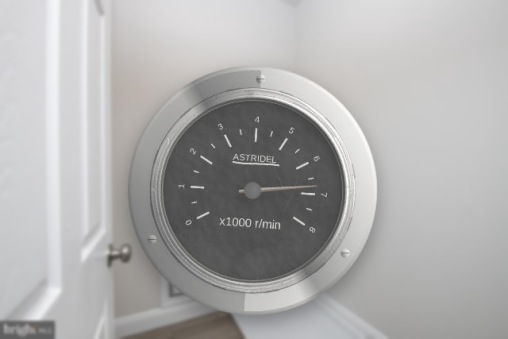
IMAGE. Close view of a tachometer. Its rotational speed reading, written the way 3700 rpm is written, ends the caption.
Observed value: 6750 rpm
